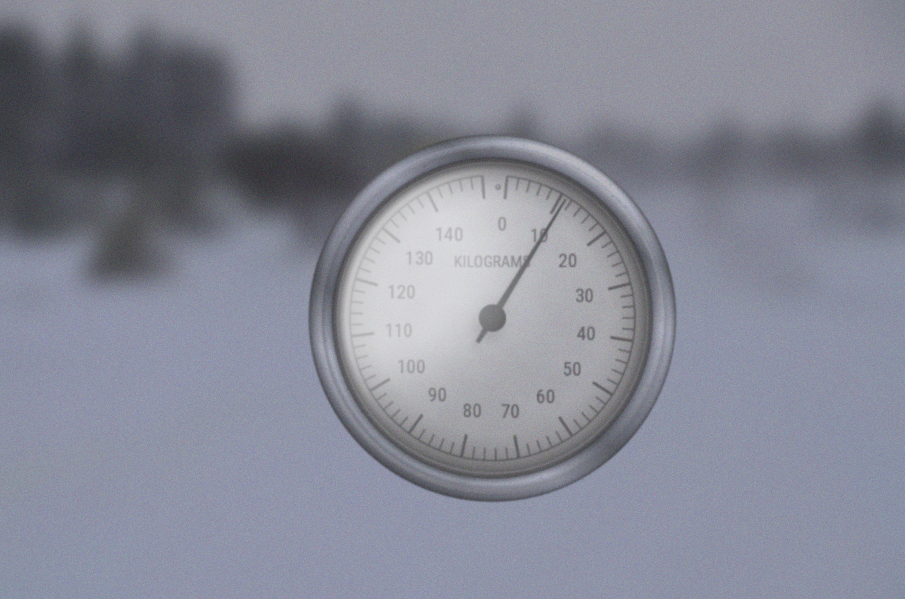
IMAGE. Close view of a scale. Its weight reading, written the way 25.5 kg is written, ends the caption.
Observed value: 11 kg
